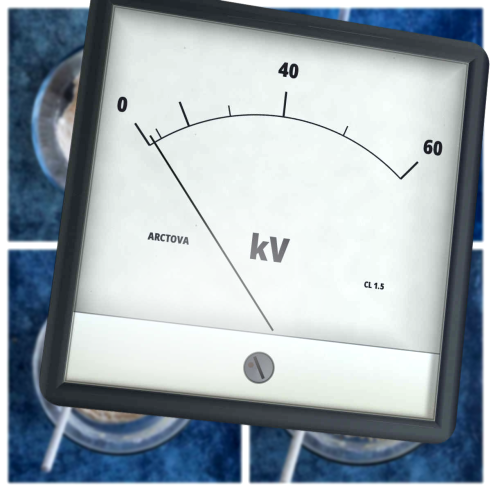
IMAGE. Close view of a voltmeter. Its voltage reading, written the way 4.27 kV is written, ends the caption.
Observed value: 5 kV
